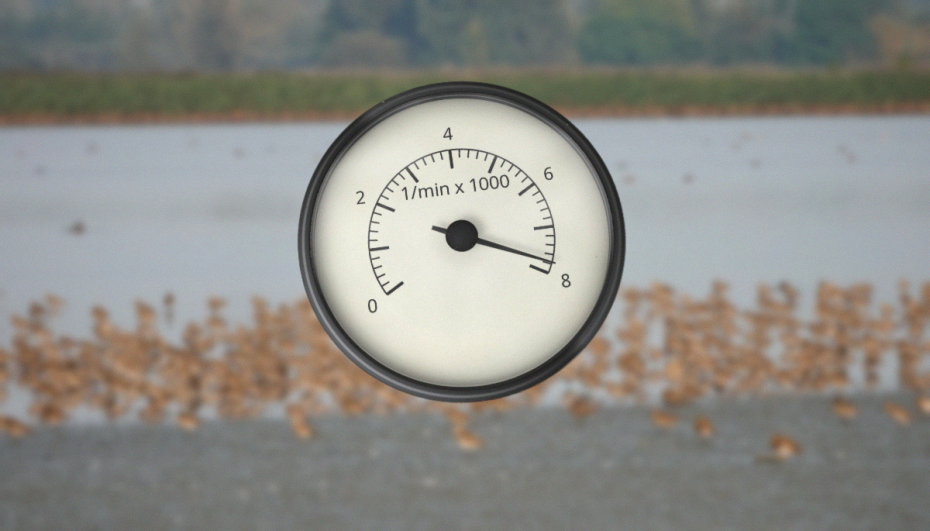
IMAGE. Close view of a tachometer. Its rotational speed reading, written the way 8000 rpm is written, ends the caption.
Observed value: 7800 rpm
